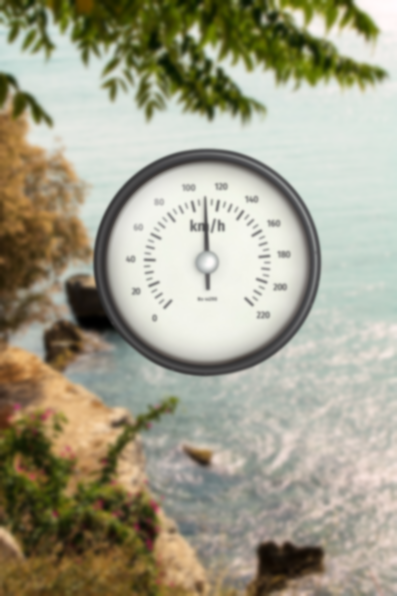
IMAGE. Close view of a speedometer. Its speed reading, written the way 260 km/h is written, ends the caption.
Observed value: 110 km/h
